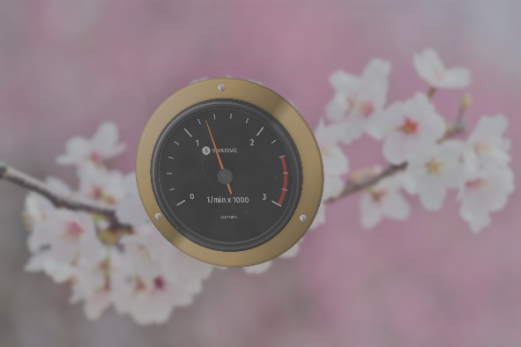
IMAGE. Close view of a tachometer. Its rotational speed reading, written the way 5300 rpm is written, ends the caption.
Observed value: 1300 rpm
